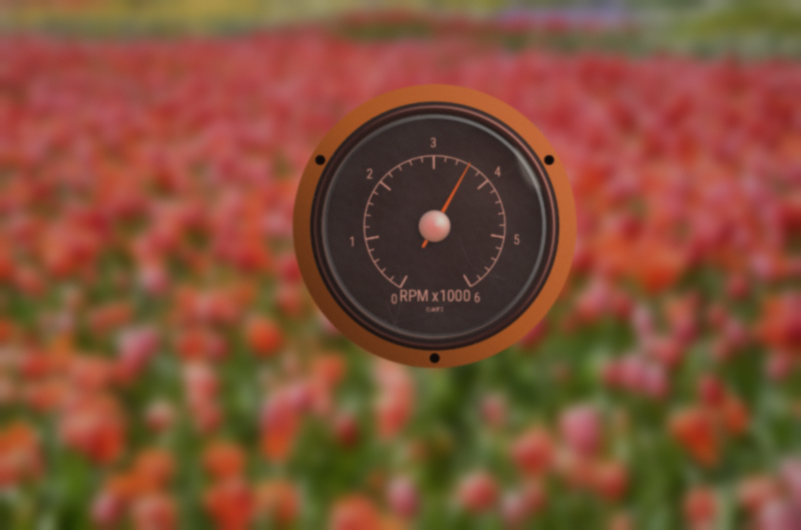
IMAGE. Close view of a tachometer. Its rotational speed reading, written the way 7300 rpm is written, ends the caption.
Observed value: 3600 rpm
